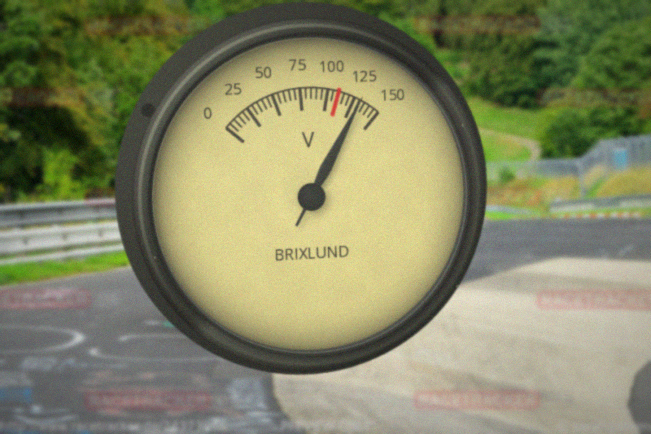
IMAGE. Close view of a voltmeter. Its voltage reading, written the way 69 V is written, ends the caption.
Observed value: 130 V
